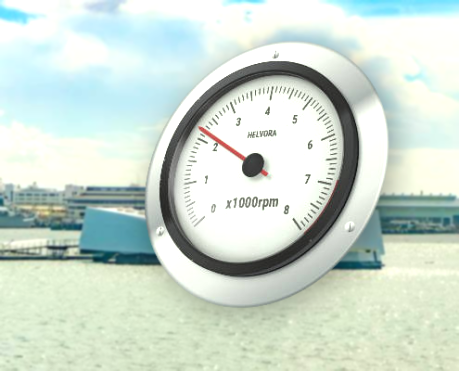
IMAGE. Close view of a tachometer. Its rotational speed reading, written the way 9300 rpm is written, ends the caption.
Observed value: 2200 rpm
